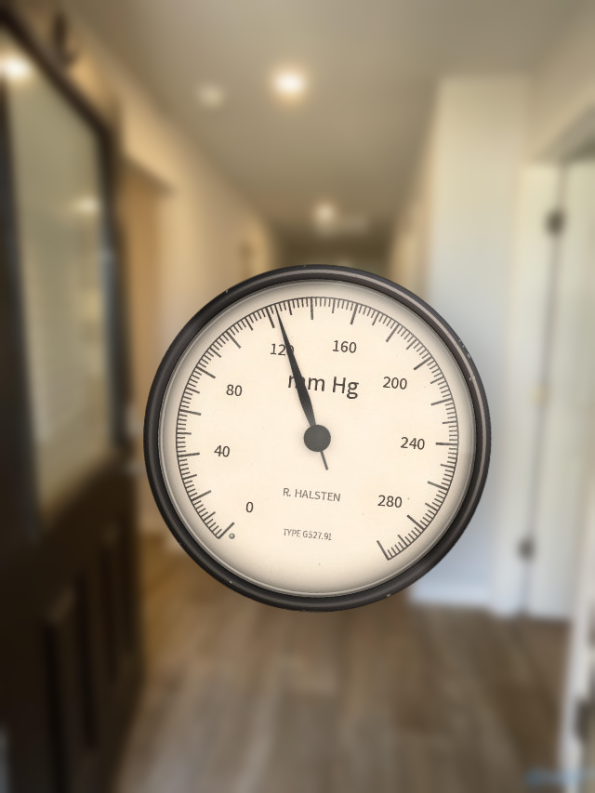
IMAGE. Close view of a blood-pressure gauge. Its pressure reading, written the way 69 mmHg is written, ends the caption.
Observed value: 124 mmHg
